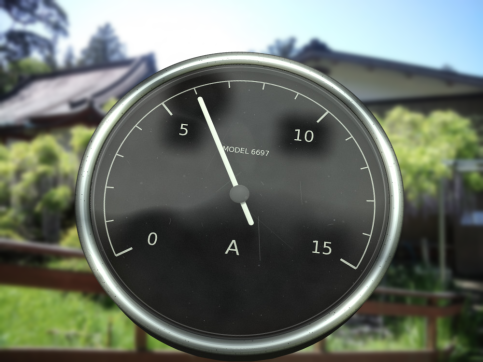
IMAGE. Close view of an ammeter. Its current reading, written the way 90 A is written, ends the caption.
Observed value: 6 A
